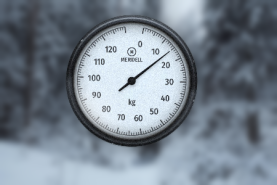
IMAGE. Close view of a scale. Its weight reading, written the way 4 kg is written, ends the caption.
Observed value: 15 kg
